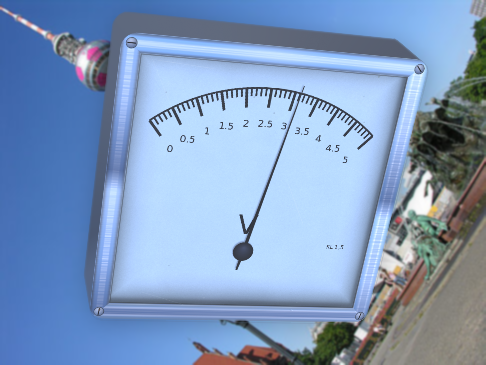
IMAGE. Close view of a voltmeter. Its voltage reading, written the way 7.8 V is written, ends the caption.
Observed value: 3.1 V
